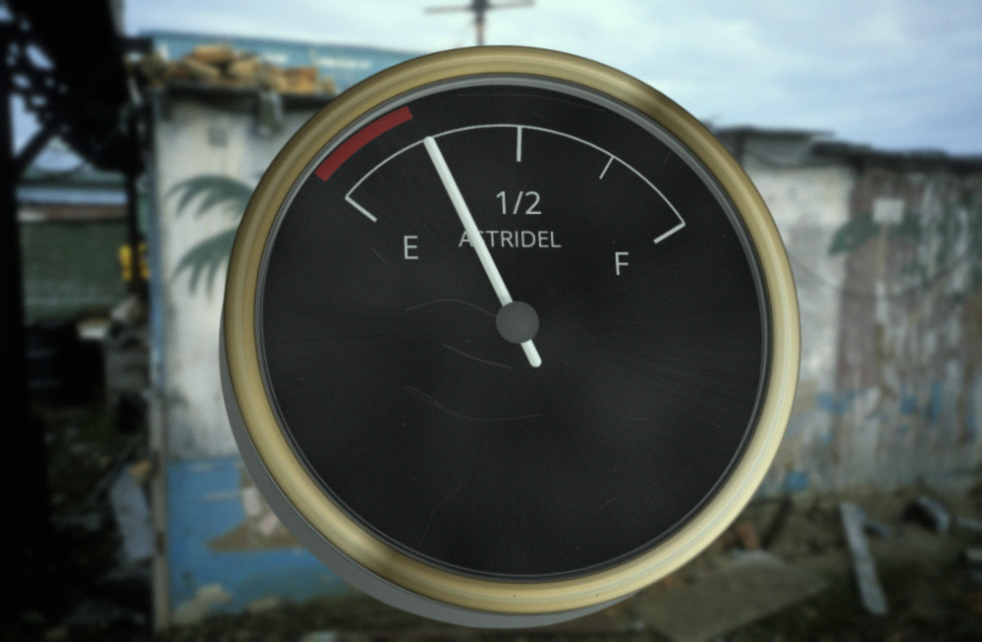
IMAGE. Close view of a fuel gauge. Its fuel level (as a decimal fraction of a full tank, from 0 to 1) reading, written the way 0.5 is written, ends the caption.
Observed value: 0.25
